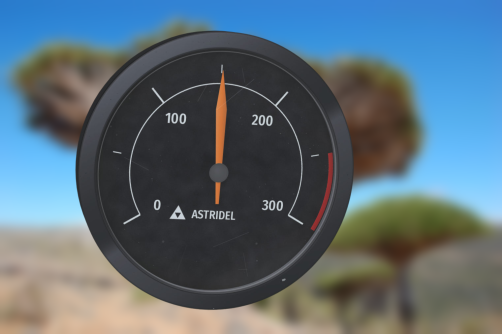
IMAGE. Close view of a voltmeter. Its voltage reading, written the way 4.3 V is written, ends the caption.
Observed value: 150 V
